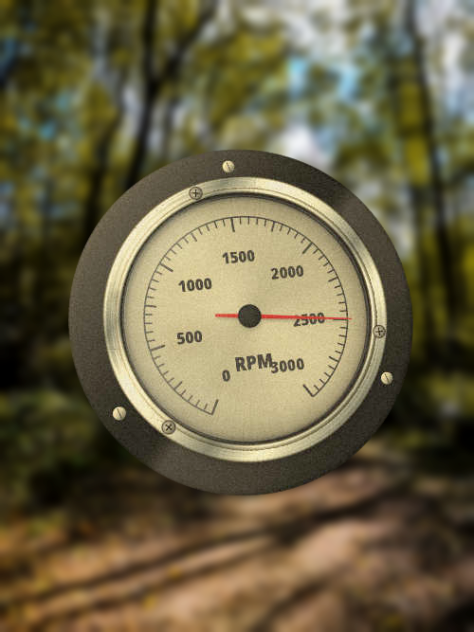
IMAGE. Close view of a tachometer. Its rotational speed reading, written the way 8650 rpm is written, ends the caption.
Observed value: 2500 rpm
